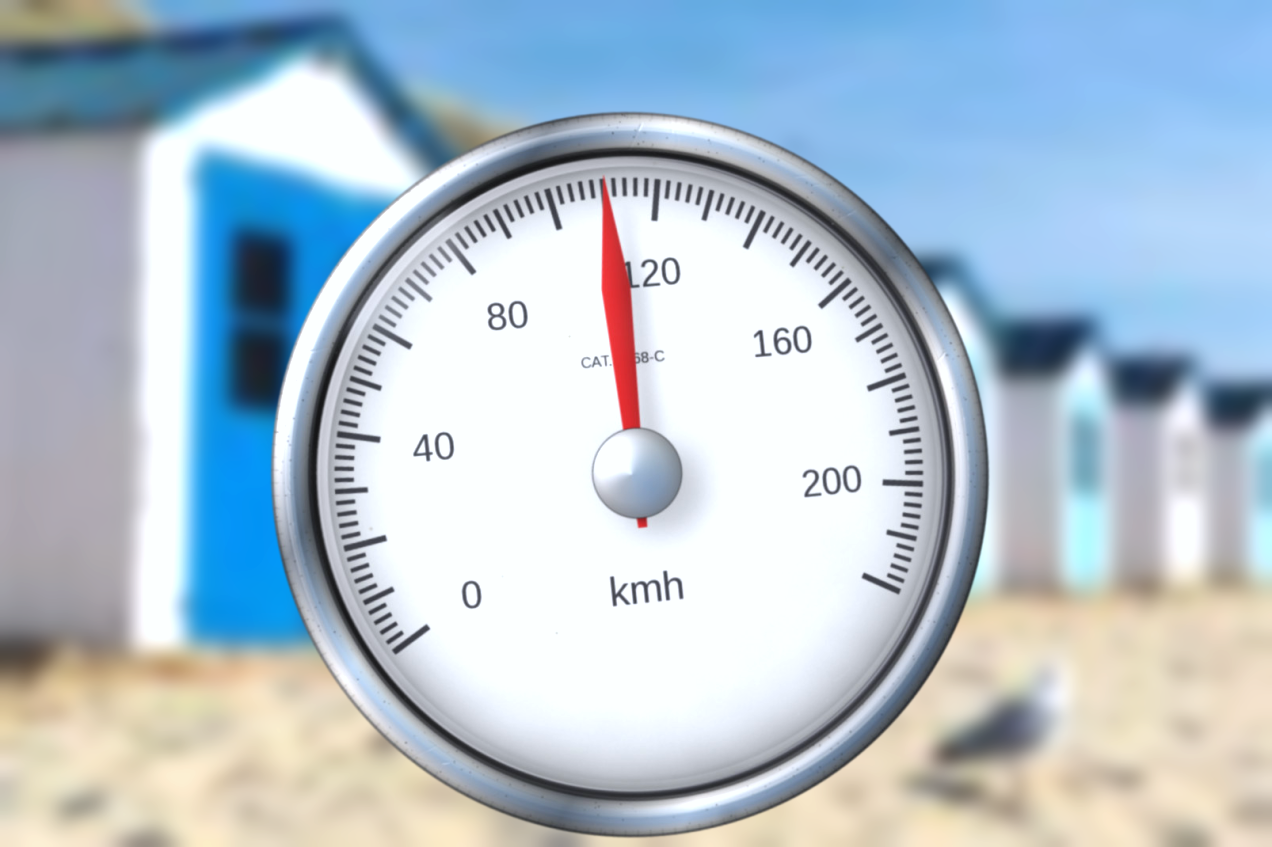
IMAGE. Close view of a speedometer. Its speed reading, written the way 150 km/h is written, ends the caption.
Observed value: 110 km/h
